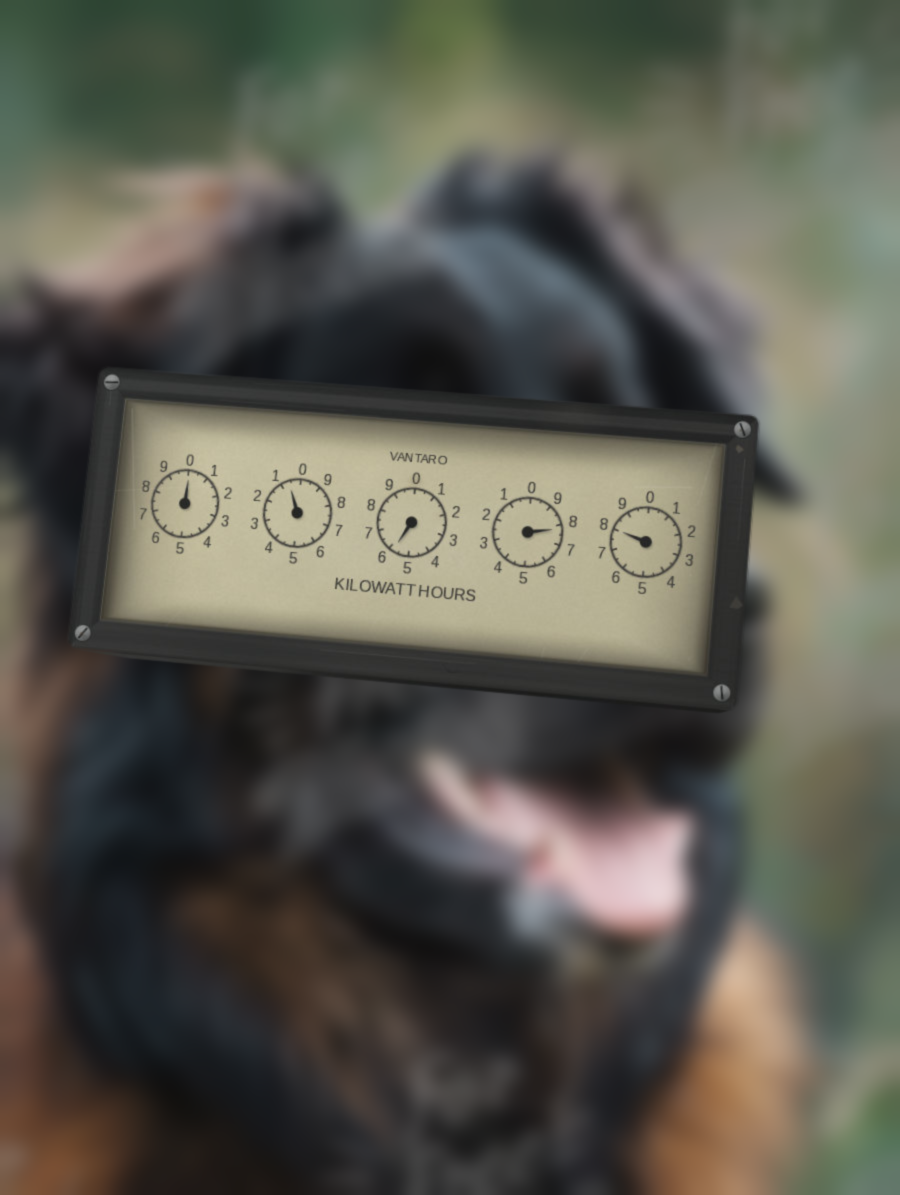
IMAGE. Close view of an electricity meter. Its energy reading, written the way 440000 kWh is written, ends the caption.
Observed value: 578 kWh
